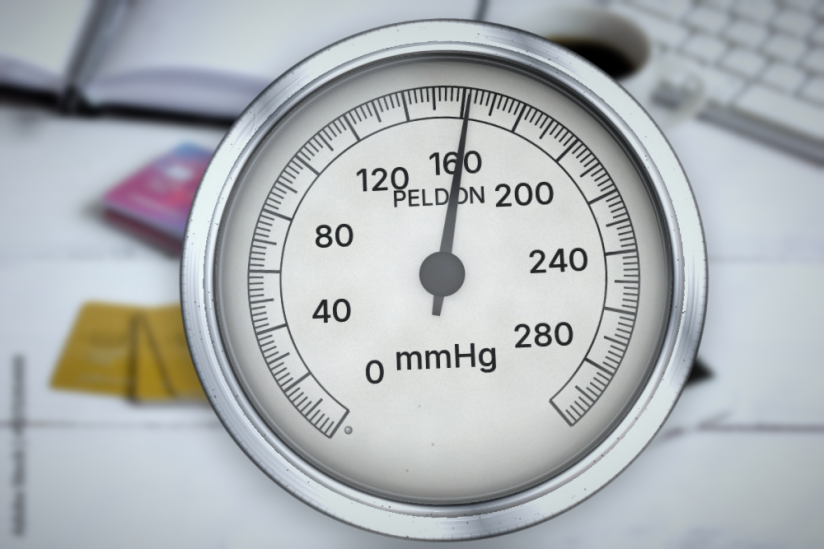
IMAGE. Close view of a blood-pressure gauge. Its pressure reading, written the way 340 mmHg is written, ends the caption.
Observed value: 162 mmHg
